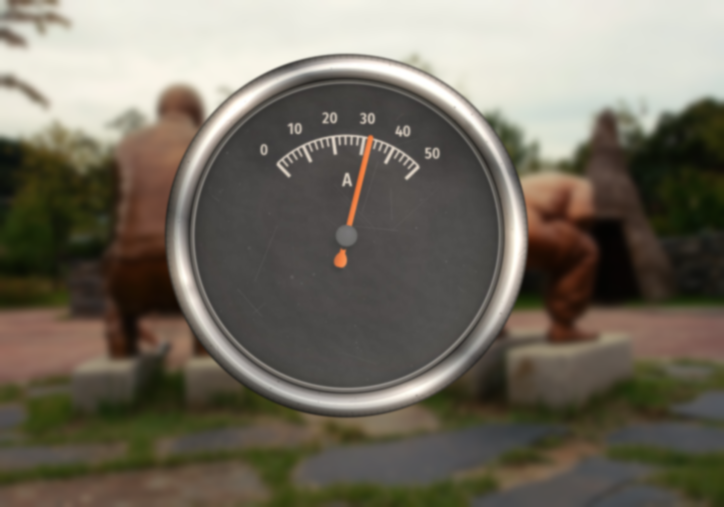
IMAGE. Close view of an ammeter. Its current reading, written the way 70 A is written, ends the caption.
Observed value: 32 A
